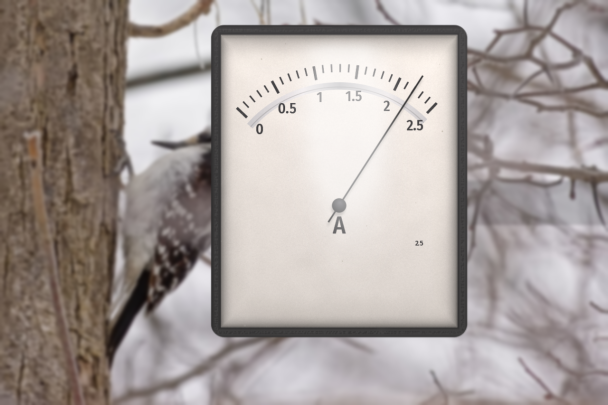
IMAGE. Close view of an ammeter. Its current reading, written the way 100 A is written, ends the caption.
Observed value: 2.2 A
